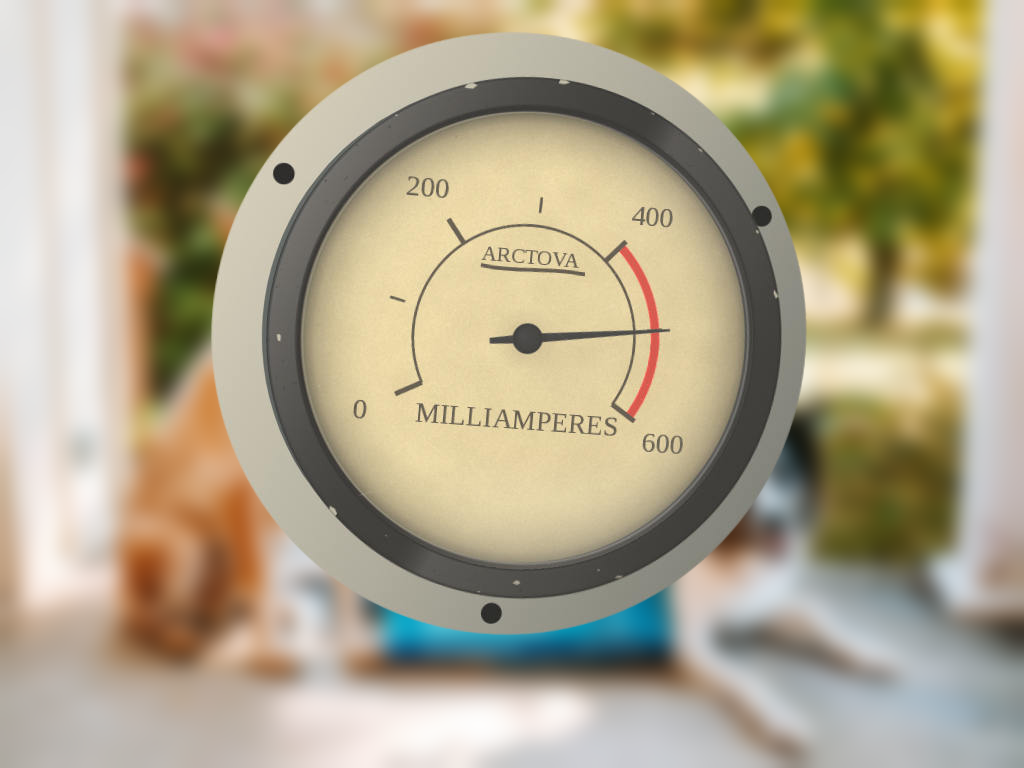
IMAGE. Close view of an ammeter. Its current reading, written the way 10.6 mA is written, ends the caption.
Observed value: 500 mA
